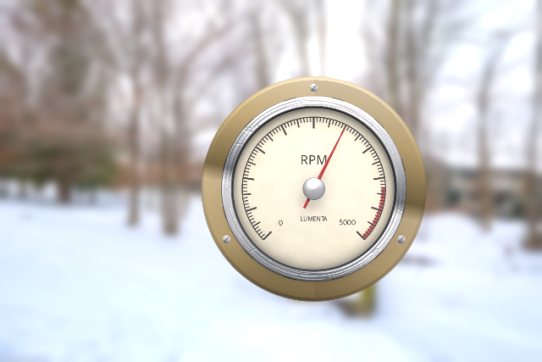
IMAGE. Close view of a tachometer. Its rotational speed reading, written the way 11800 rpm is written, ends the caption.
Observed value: 3000 rpm
